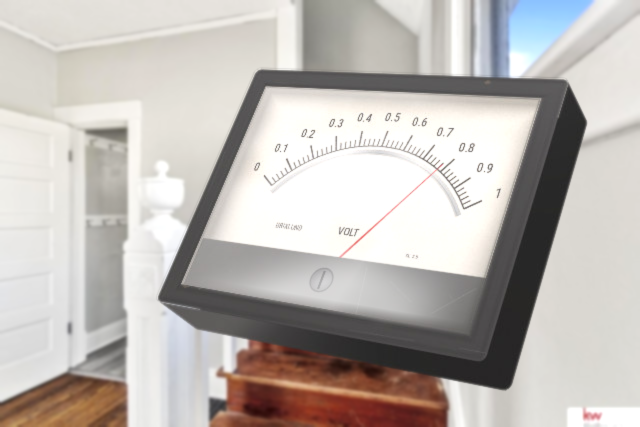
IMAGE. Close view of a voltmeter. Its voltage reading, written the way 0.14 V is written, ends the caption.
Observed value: 0.8 V
